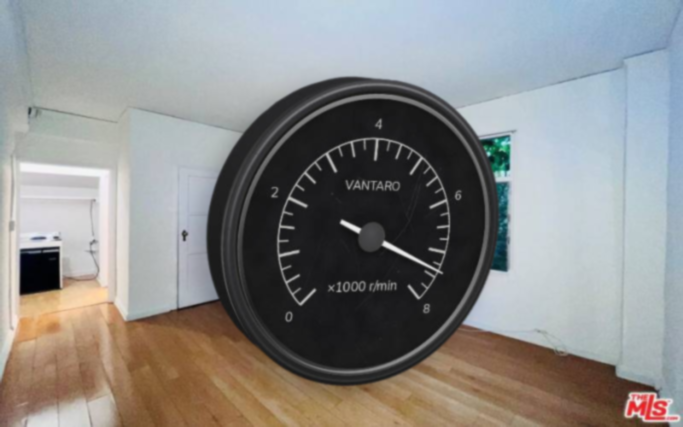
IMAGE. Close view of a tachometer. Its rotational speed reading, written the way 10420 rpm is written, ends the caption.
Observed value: 7375 rpm
